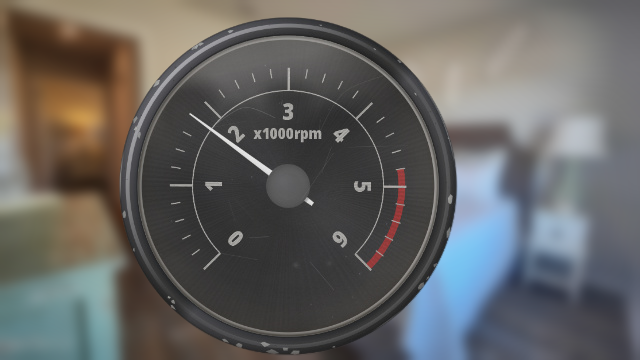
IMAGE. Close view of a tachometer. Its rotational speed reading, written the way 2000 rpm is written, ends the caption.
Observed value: 1800 rpm
